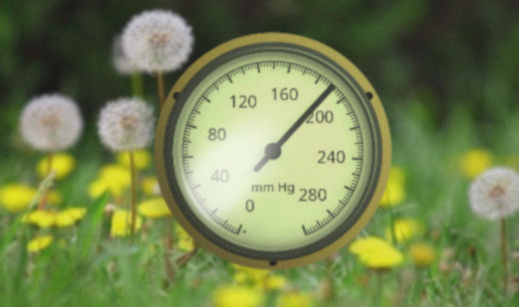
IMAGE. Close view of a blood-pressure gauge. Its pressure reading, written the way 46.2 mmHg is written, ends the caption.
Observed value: 190 mmHg
